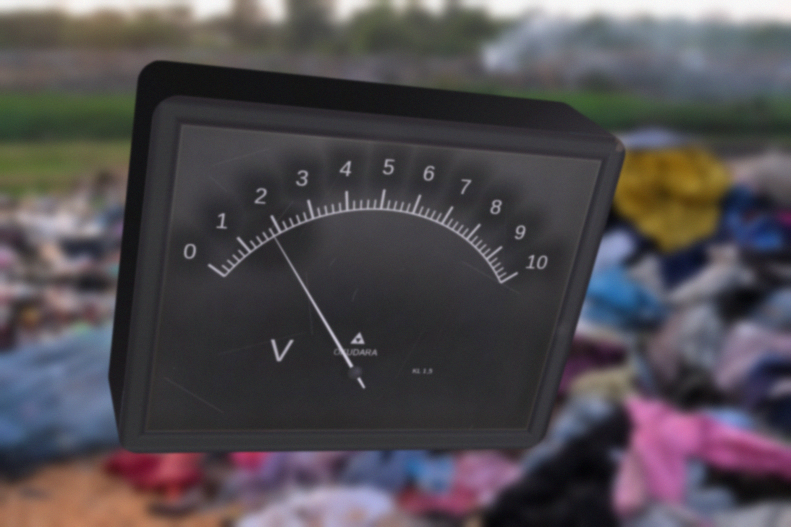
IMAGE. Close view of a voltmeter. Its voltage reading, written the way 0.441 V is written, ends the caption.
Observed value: 1.8 V
